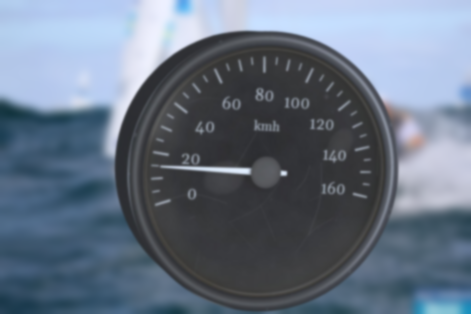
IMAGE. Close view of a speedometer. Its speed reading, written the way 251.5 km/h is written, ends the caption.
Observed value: 15 km/h
